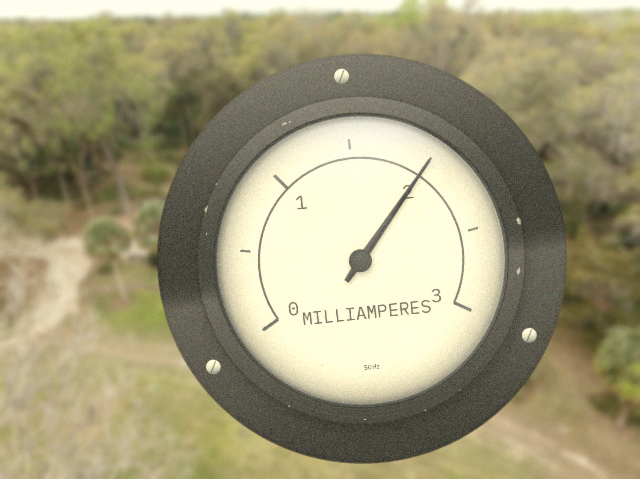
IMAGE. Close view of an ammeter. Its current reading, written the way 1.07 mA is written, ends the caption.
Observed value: 2 mA
